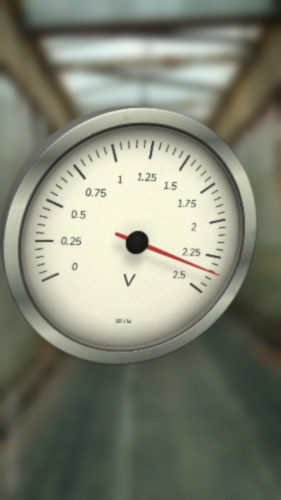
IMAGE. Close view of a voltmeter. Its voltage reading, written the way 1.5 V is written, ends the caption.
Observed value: 2.35 V
